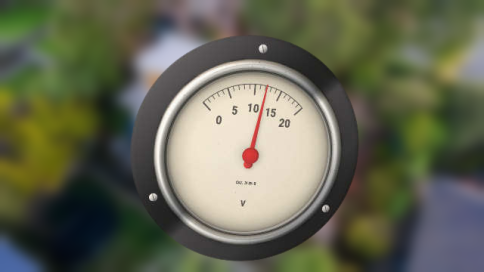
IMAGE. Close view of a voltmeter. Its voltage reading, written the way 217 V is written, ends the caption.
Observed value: 12 V
